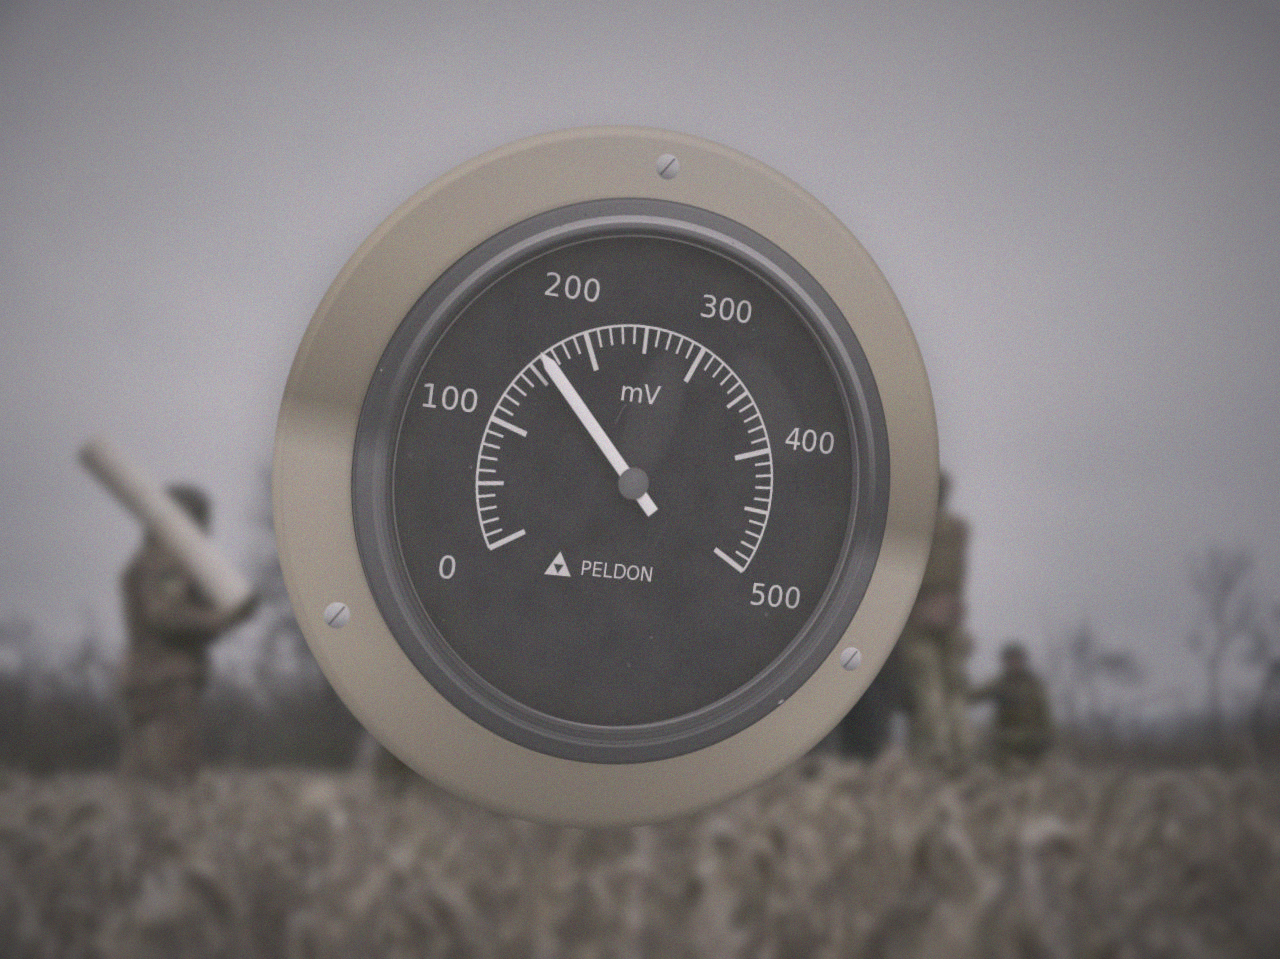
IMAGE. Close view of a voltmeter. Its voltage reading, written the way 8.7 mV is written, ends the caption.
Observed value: 160 mV
